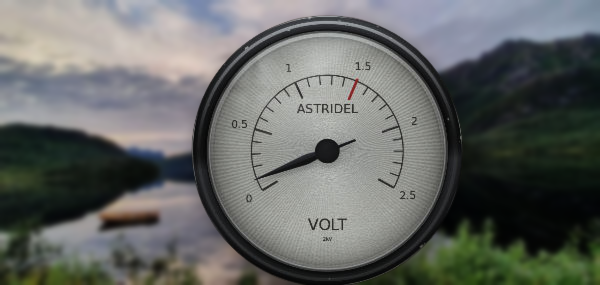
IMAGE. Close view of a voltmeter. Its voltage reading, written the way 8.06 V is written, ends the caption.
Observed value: 0.1 V
